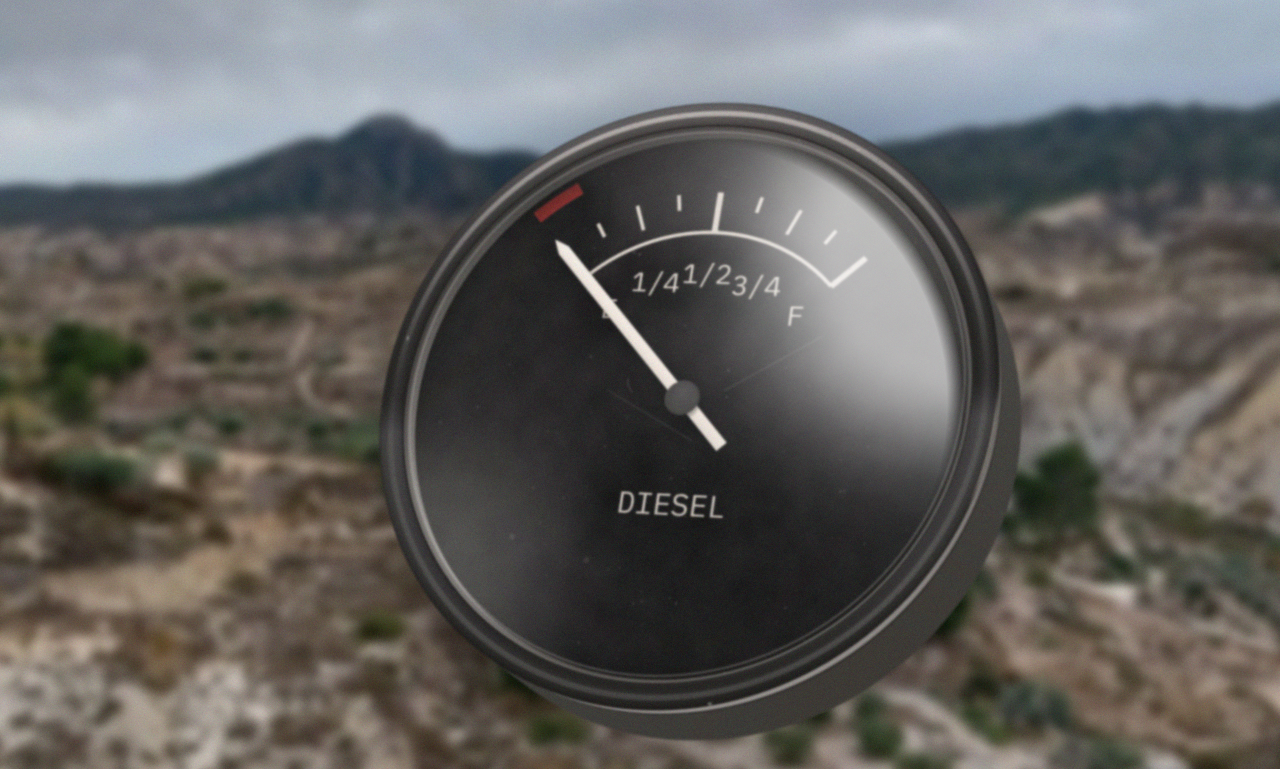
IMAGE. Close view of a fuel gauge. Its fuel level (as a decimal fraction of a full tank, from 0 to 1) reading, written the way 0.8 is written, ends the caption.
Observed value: 0
